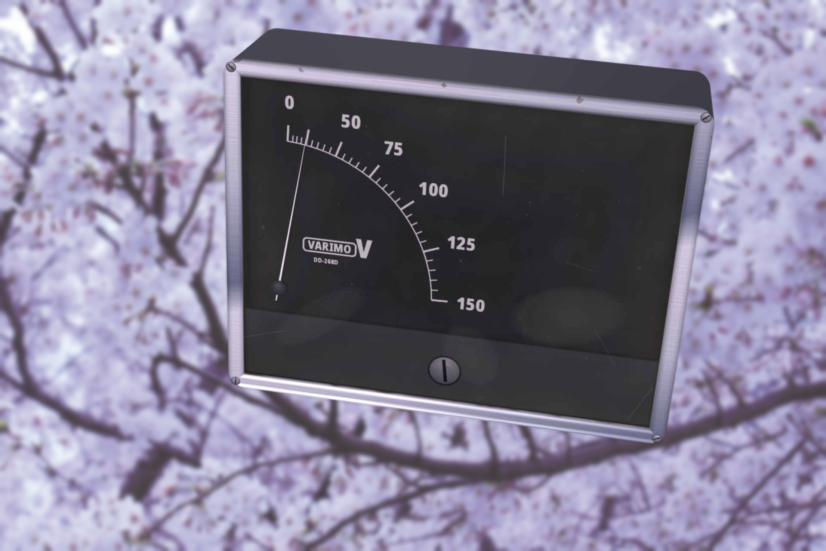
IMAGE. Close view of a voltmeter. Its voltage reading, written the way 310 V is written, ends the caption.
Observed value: 25 V
